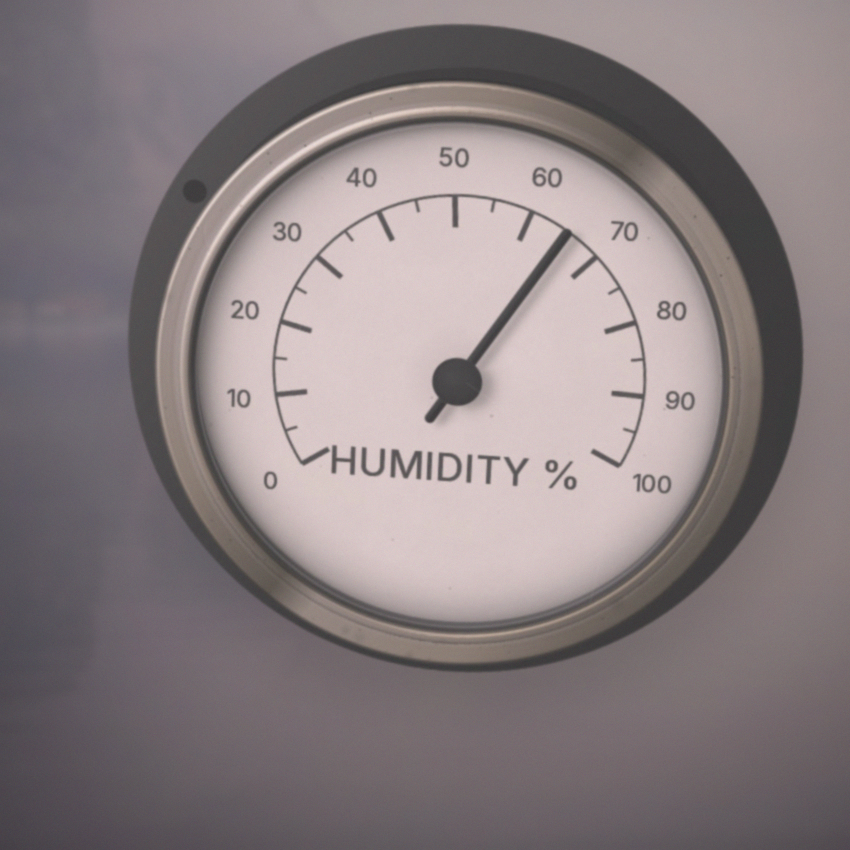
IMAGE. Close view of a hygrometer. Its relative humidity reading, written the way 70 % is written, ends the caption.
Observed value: 65 %
